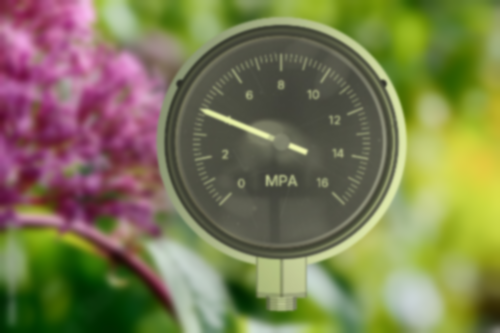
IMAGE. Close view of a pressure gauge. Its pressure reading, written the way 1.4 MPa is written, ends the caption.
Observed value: 4 MPa
